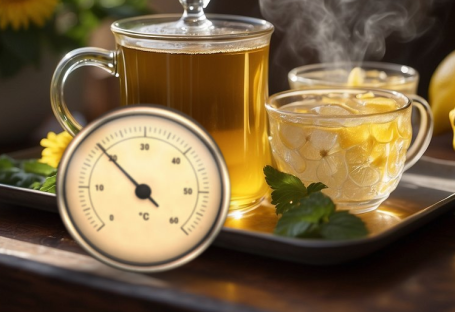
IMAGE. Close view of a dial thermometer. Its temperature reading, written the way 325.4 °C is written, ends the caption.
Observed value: 20 °C
